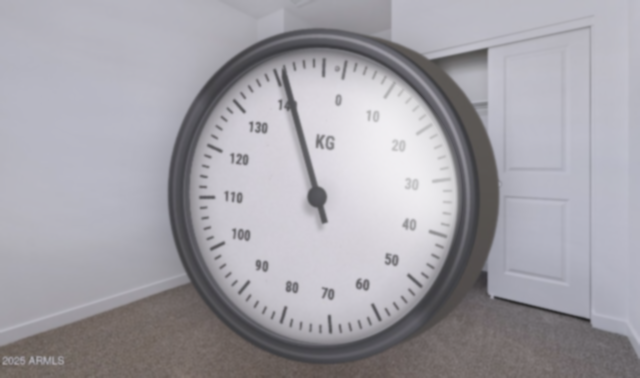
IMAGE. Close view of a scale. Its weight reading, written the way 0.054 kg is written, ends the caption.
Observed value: 142 kg
